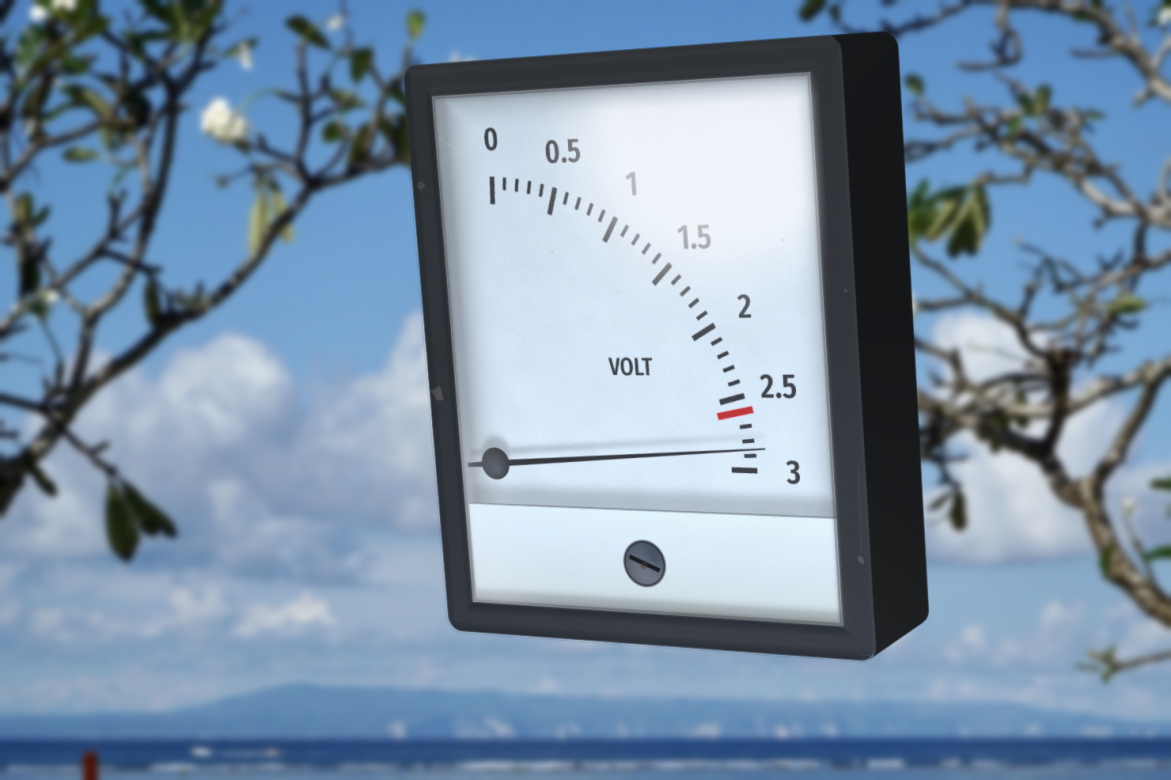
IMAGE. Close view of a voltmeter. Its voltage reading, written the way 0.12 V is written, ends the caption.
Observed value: 2.85 V
